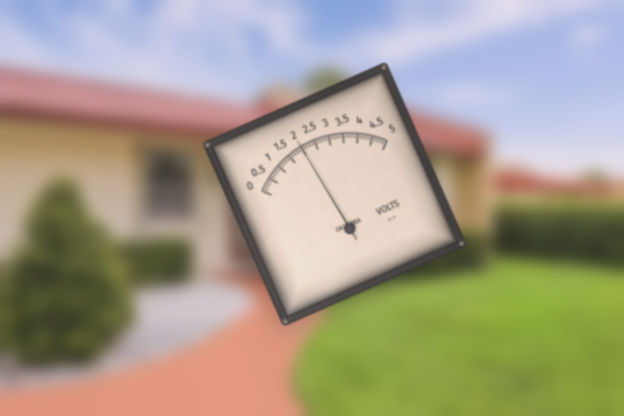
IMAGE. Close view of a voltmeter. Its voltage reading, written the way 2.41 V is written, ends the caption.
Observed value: 2 V
